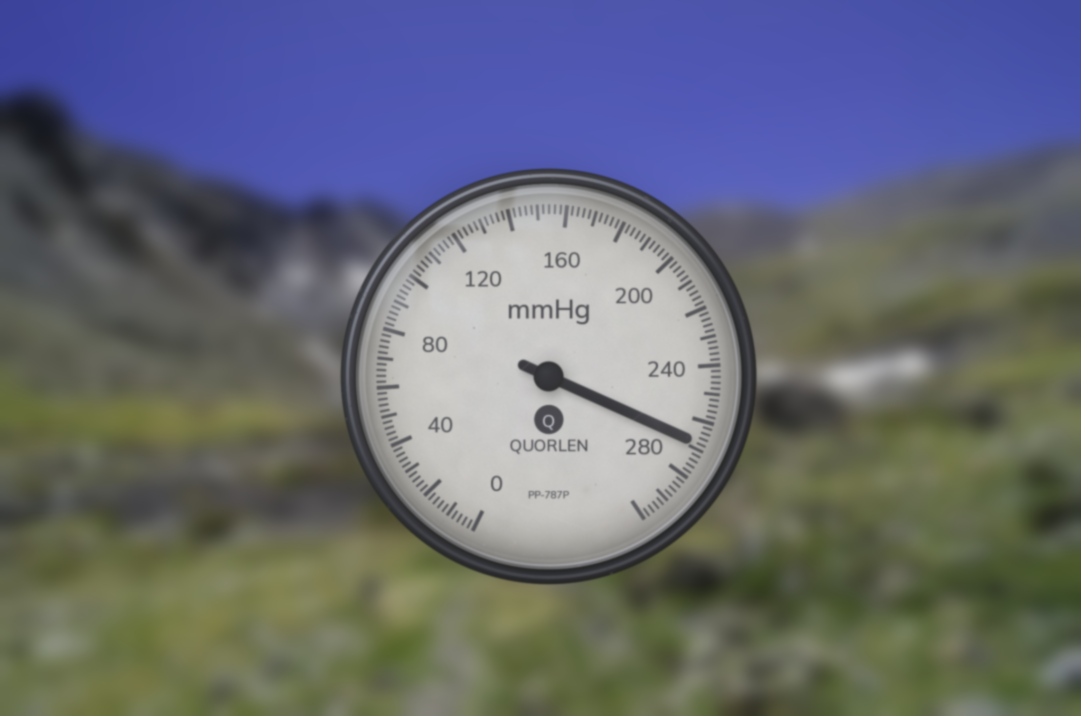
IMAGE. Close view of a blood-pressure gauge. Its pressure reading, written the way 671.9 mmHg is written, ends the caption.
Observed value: 268 mmHg
